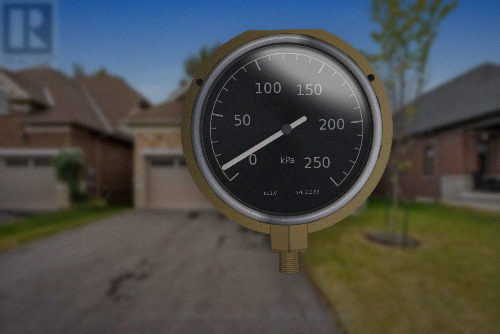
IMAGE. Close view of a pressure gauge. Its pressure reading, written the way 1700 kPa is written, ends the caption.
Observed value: 10 kPa
